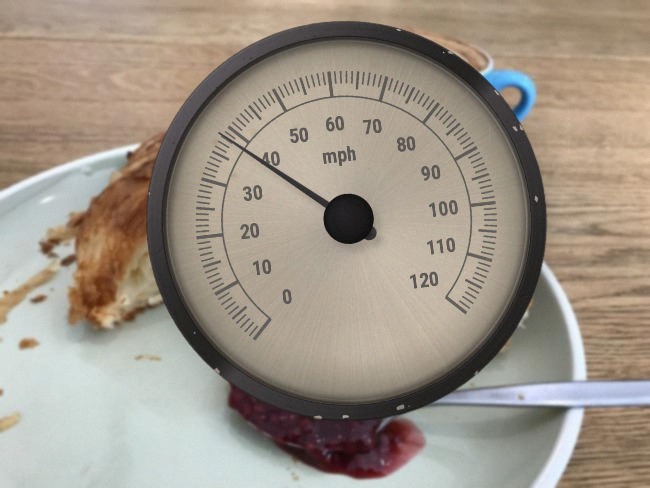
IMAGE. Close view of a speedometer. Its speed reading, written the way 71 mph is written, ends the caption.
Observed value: 38 mph
